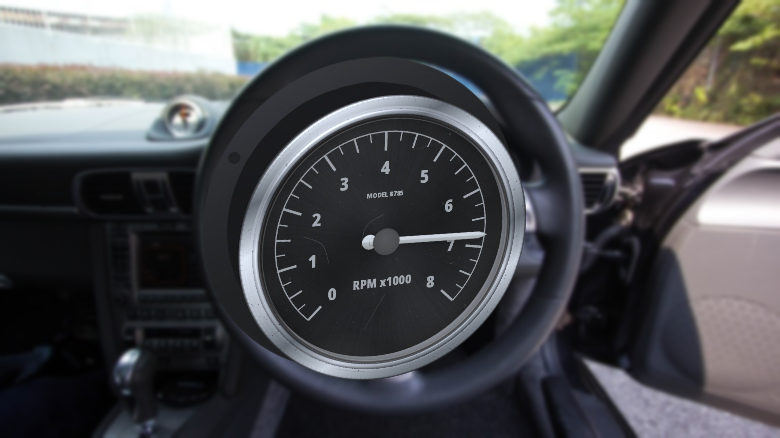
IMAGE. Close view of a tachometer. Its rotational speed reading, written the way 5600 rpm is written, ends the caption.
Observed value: 6750 rpm
